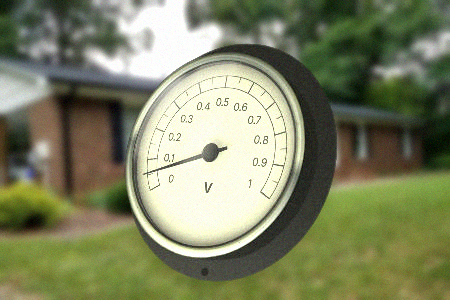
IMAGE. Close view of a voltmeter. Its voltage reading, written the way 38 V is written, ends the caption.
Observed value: 0.05 V
